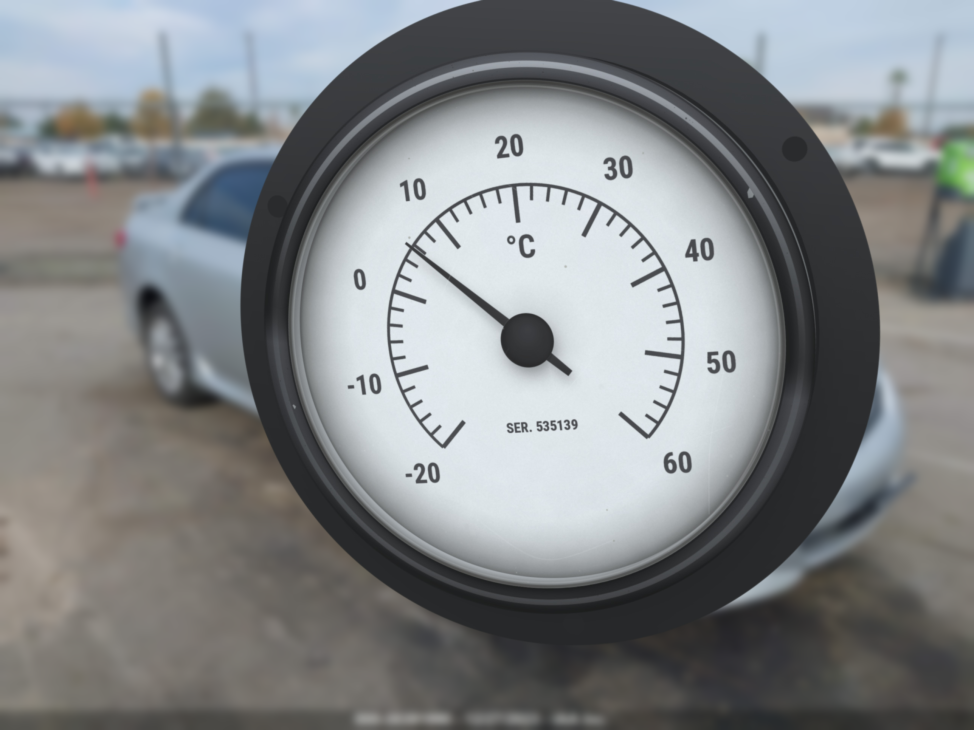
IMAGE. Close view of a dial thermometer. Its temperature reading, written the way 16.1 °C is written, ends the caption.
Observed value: 6 °C
